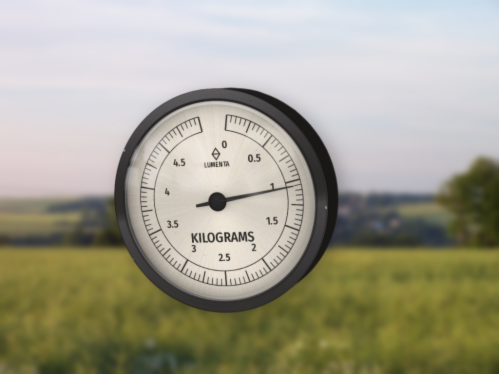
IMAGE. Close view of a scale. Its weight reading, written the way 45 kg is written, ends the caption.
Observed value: 1.05 kg
